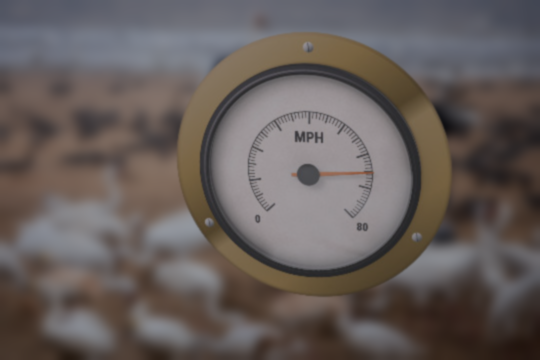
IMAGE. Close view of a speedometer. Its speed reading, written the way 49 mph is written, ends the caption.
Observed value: 65 mph
